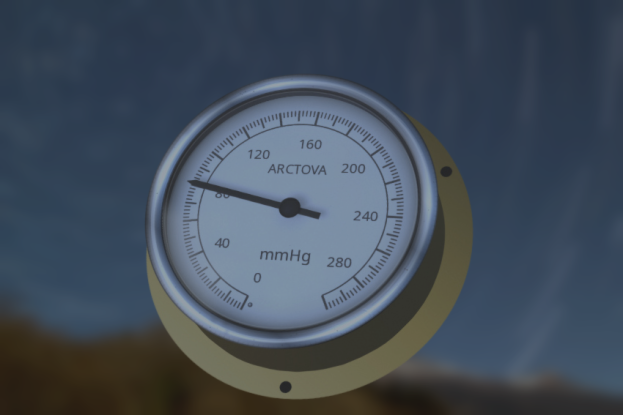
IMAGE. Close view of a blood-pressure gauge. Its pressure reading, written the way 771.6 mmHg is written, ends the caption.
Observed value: 80 mmHg
